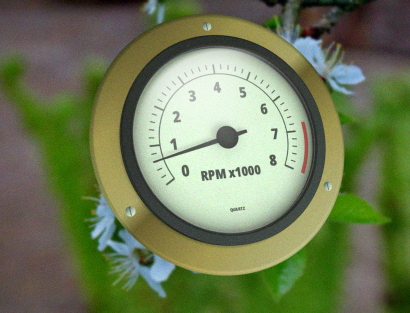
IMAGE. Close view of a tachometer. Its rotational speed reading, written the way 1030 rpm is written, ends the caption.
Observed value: 600 rpm
